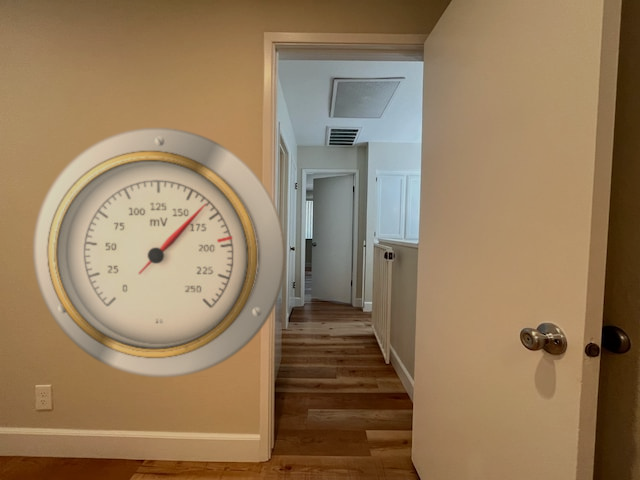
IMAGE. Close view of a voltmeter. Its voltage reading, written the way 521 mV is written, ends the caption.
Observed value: 165 mV
